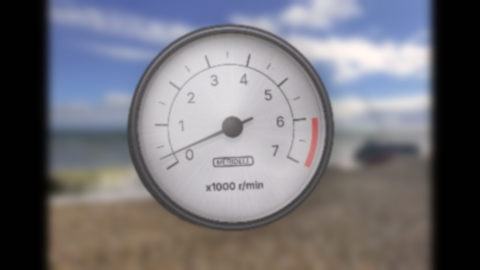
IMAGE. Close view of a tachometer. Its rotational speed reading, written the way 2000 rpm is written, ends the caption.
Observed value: 250 rpm
